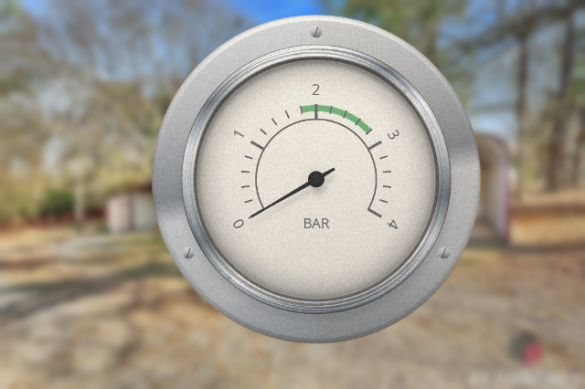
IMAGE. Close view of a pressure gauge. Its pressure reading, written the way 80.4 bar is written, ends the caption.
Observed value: 0 bar
